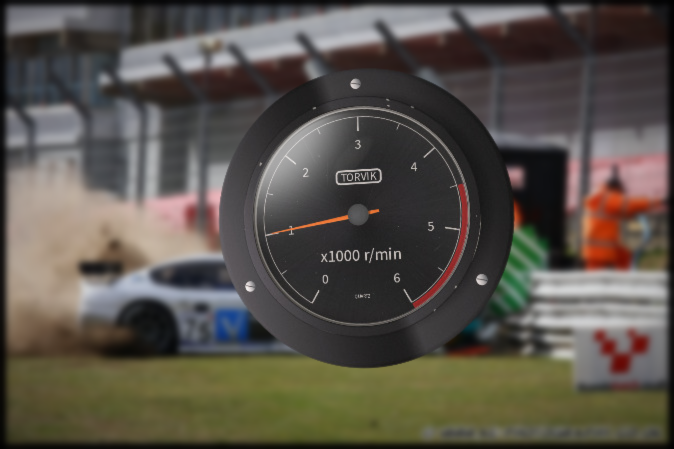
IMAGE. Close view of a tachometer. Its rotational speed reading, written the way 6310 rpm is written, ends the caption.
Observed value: 1000 rpm
